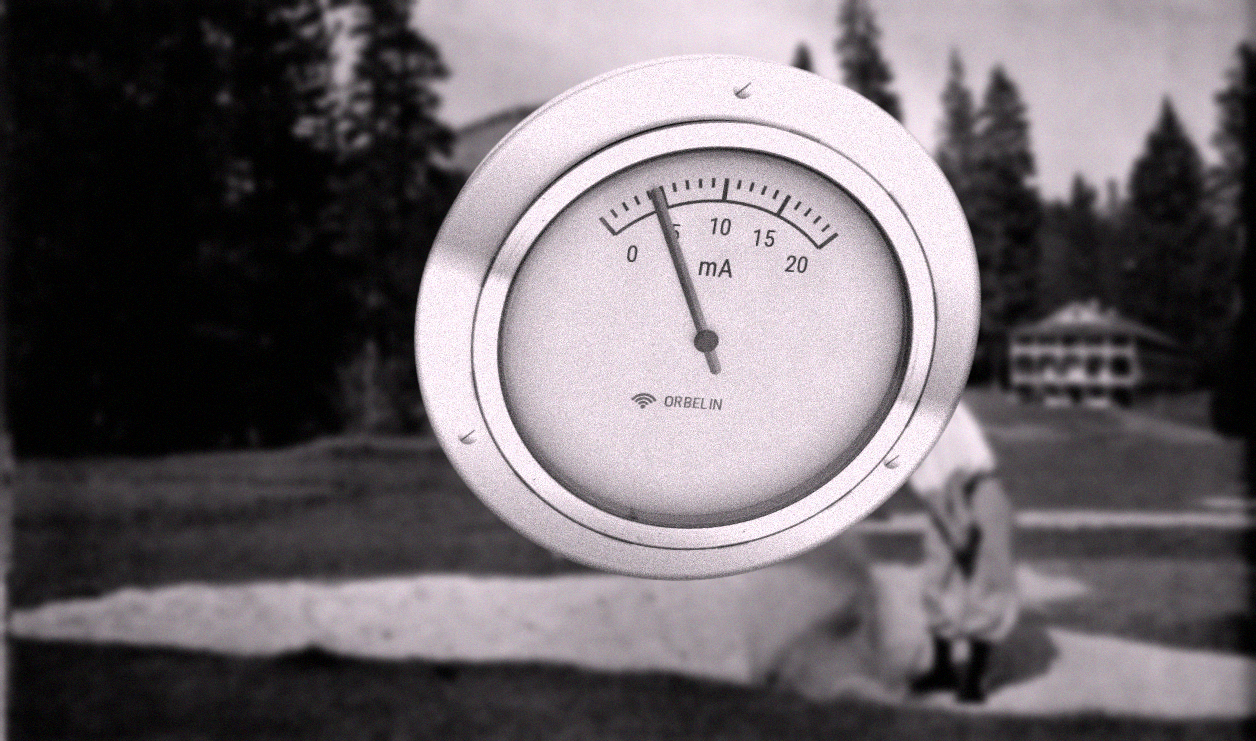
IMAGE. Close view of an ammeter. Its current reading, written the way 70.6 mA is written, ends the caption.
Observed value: 4.5 mA
